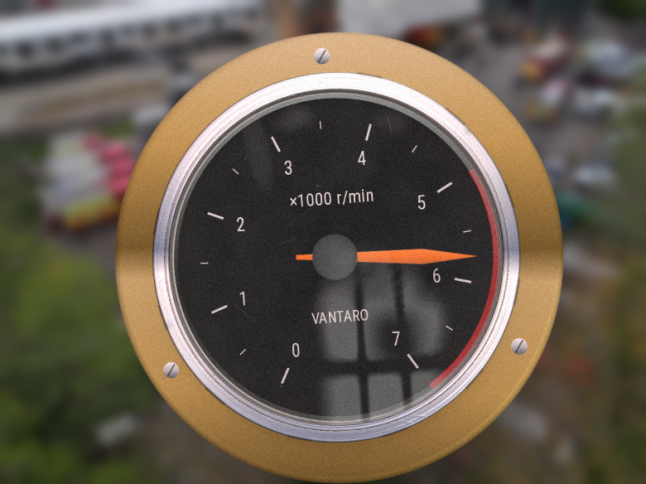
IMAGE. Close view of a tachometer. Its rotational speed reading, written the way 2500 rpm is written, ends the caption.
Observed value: 5750 rpm
